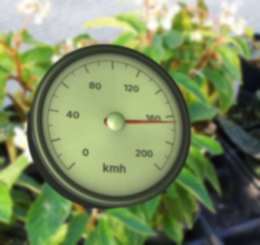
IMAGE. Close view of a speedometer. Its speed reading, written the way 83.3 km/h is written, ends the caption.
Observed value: 165 km/h
